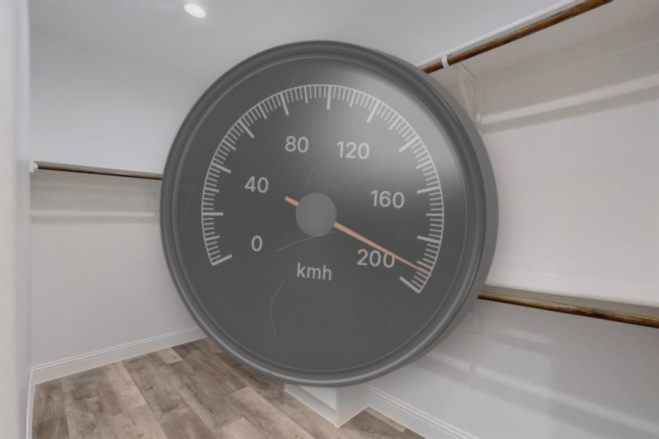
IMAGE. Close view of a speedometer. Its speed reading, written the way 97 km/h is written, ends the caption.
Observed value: 192 km/h
